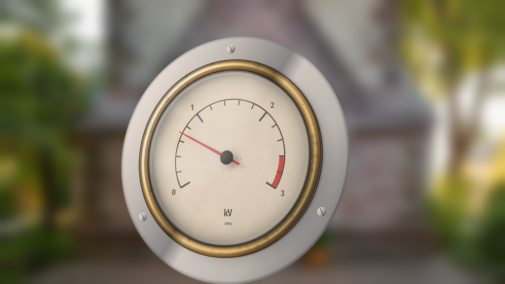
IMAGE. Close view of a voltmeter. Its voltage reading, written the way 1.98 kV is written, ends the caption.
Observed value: 0.7 kV
